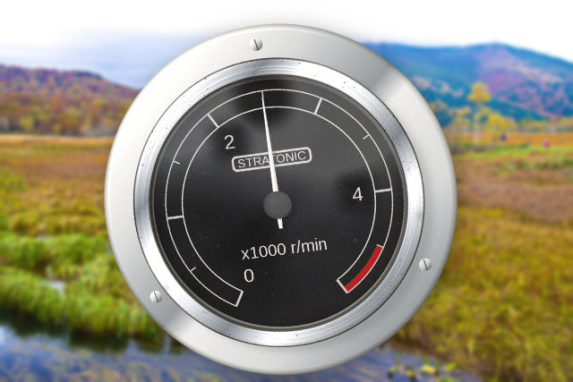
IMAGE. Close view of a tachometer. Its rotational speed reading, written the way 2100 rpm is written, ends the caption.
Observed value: 2500 rpm
